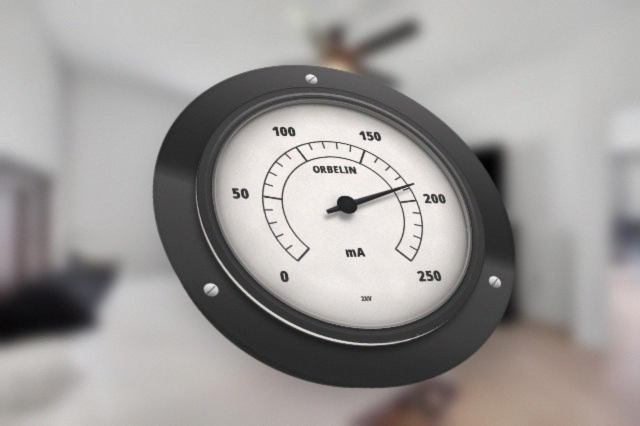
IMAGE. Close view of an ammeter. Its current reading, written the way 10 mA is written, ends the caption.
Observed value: 190 mA
